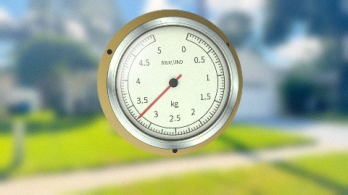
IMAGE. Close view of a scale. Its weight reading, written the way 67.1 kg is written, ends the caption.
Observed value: 3.25 kg
